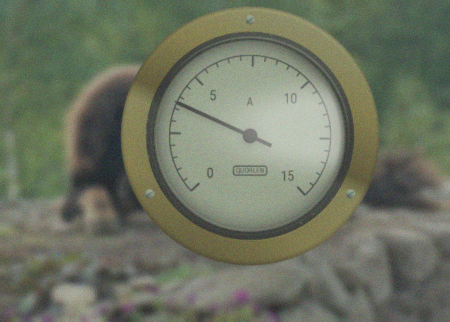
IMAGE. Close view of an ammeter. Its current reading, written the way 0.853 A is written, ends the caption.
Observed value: 3.75 A
